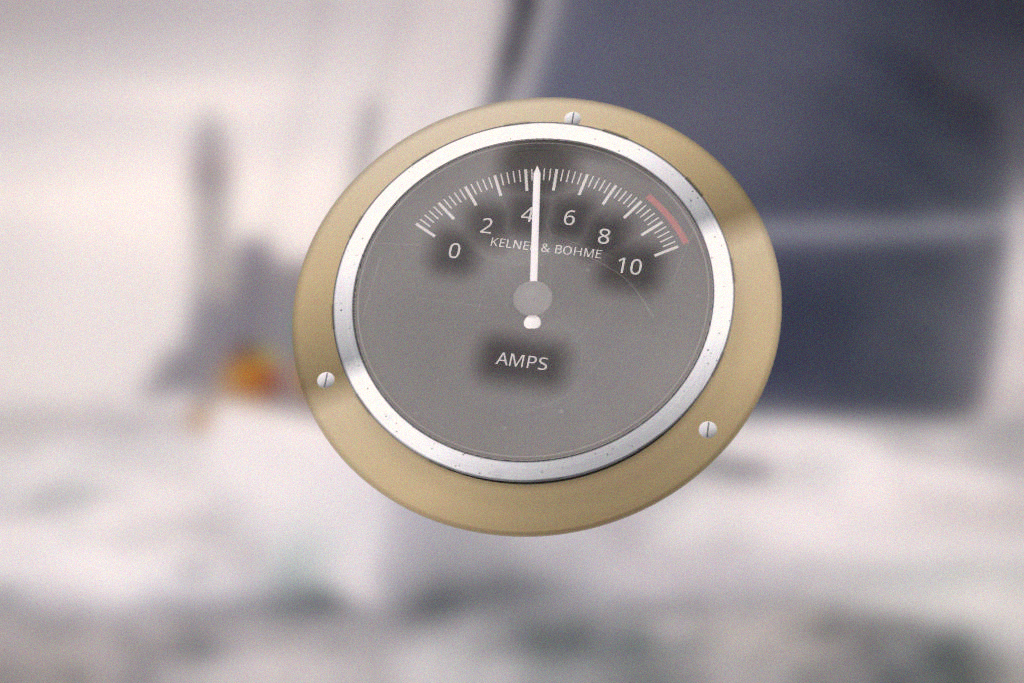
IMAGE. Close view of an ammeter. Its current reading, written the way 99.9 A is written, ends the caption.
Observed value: 4.4 A
